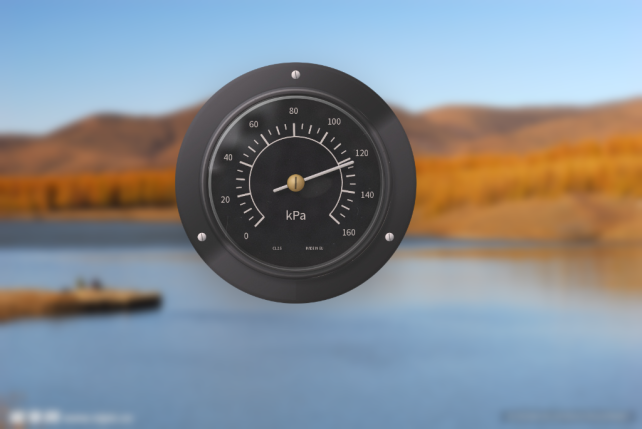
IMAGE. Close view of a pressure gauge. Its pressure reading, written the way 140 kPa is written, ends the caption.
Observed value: 122.5 kPa
